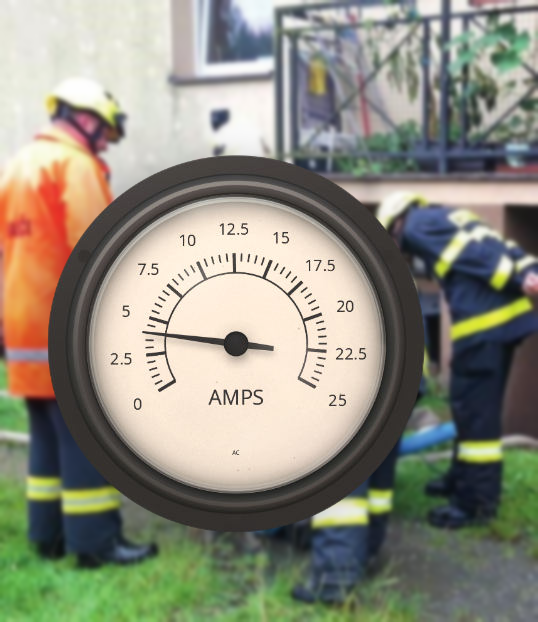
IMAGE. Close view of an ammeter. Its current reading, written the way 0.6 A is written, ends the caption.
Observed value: 4 A
